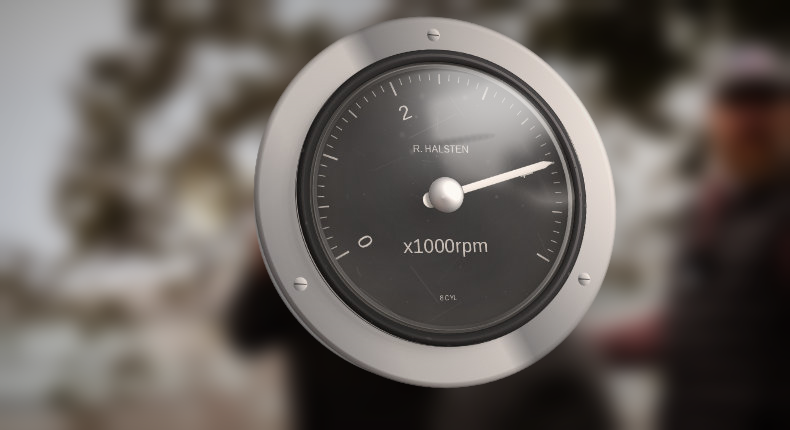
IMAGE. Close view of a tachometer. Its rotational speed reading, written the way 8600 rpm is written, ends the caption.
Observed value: 4000 rpm
